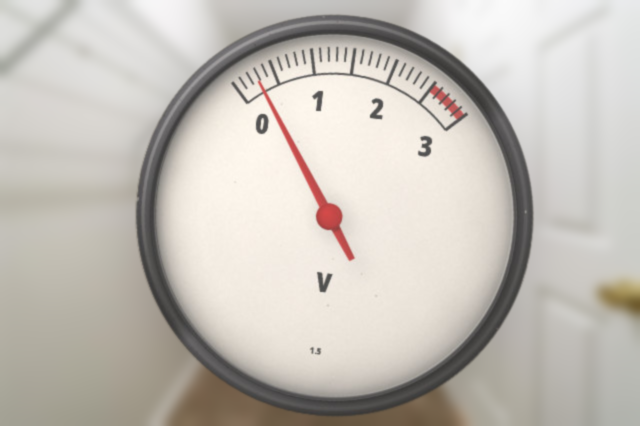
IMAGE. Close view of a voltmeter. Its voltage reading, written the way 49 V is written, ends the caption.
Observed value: 0.3 V
